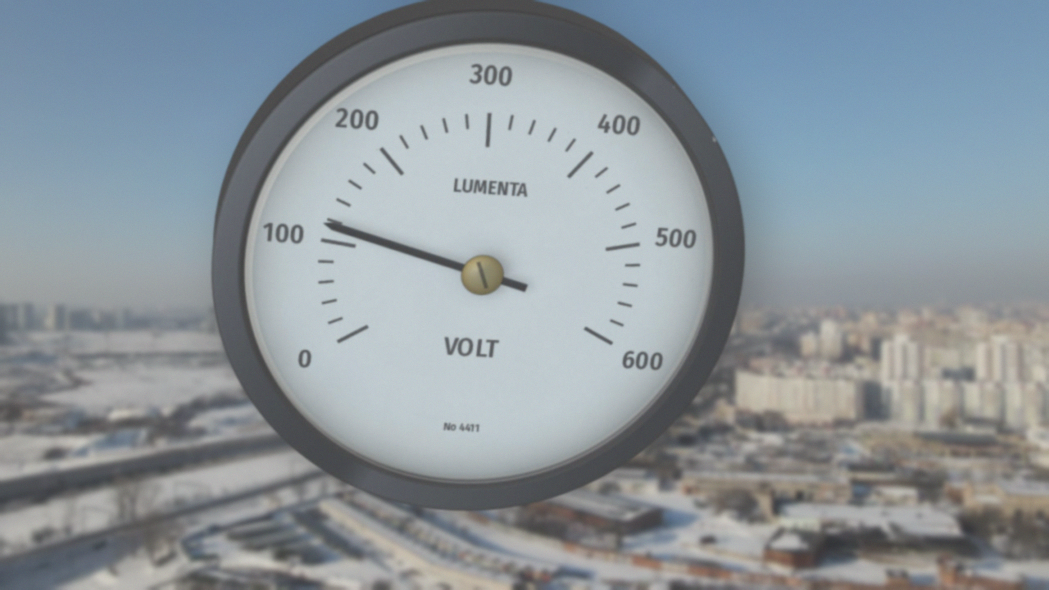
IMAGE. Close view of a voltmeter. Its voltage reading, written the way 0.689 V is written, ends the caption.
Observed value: 120 V
